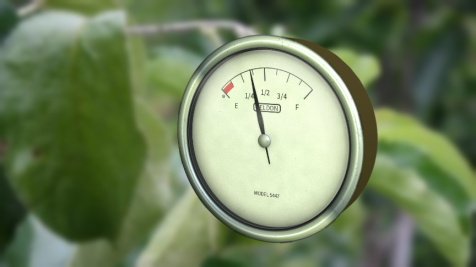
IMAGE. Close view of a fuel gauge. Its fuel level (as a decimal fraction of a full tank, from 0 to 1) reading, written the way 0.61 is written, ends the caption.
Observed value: 0.375
